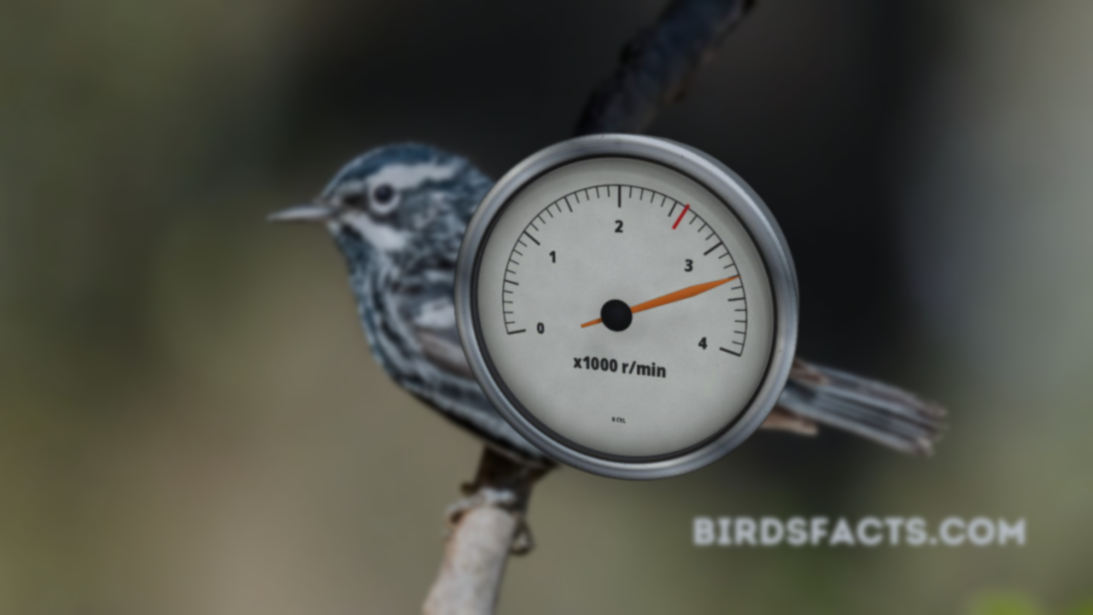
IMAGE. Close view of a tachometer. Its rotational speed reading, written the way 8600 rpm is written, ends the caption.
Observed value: 3300 rpm
